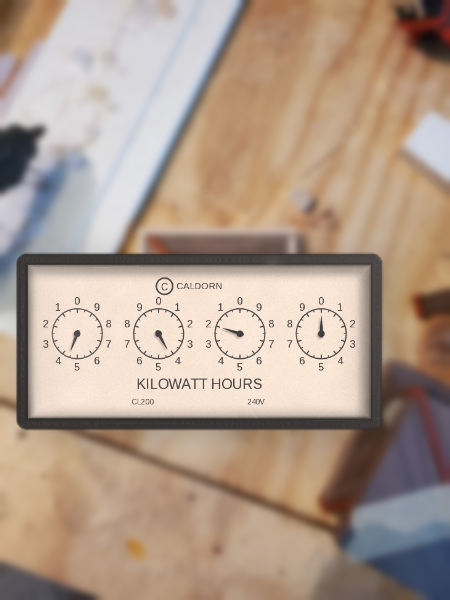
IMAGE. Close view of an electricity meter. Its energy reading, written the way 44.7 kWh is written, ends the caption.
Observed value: 4420 kWh
